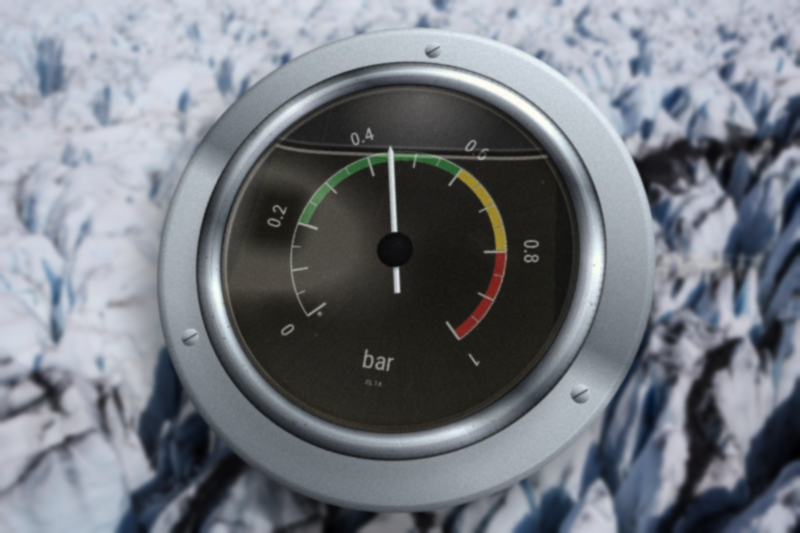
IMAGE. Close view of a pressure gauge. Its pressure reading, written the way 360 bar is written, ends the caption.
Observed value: 0.45 bar
